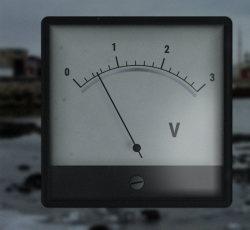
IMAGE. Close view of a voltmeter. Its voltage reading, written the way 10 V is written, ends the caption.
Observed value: 0.5 V
